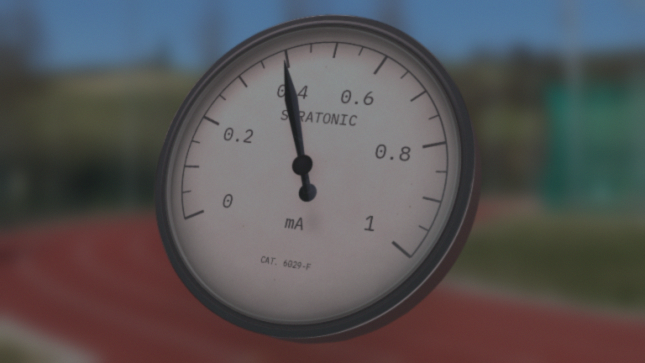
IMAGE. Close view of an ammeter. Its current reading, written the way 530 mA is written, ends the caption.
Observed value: 0.4 mA
